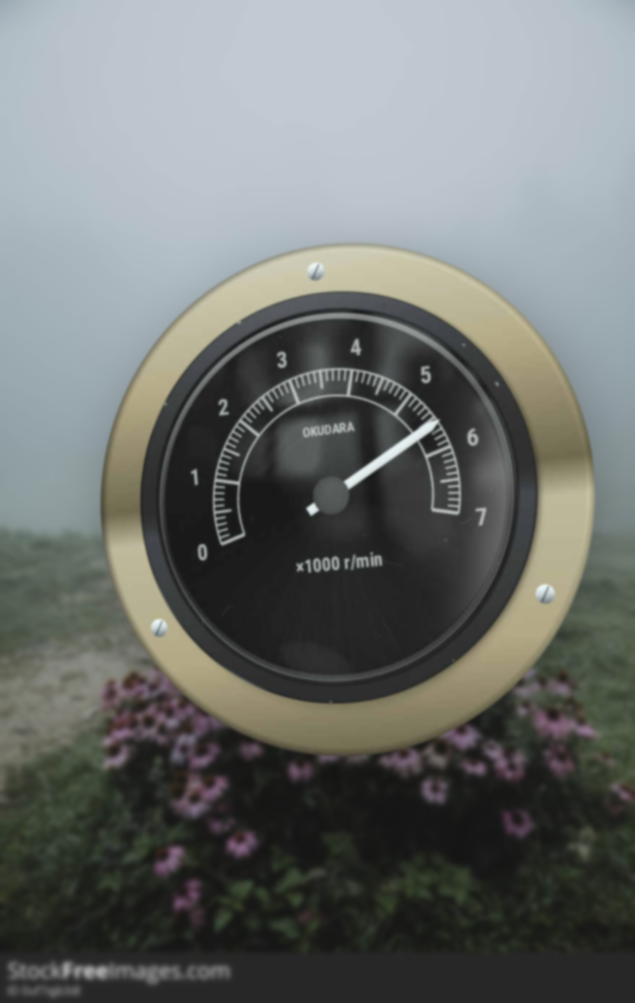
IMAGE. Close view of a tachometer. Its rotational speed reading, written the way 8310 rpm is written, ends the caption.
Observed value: 5600 rpm
